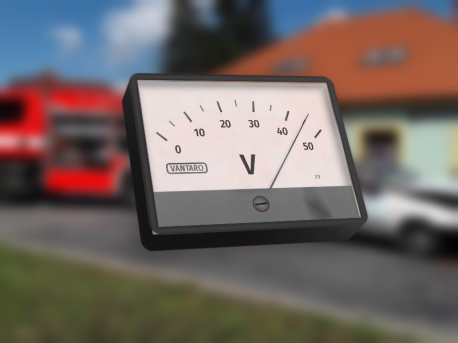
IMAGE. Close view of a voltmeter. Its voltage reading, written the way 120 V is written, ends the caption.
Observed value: 45 V
